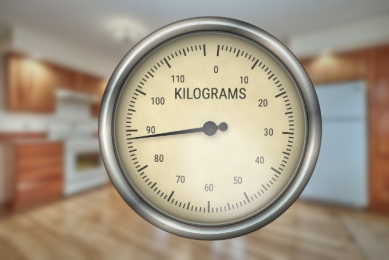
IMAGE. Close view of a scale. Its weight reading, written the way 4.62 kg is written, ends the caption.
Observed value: 88 kg
